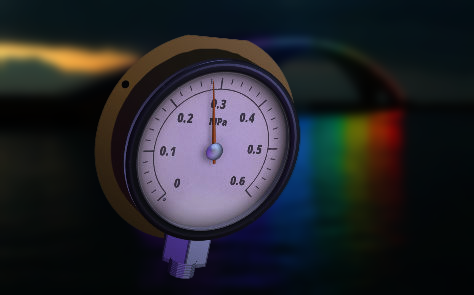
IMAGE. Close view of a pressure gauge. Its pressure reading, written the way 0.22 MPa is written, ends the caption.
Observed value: 0.28 MPa
